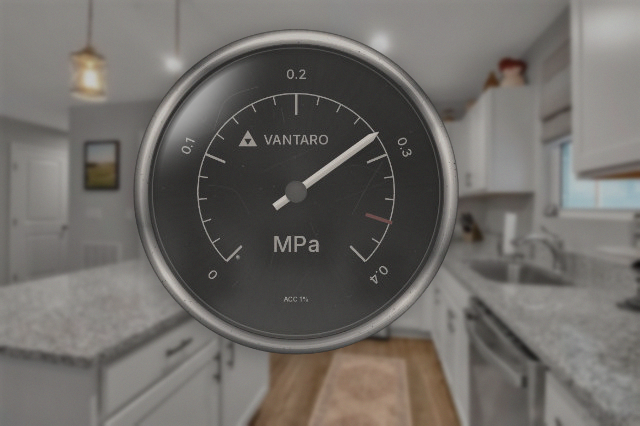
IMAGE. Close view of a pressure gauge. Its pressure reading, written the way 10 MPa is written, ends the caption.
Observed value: 0.28 MPa
